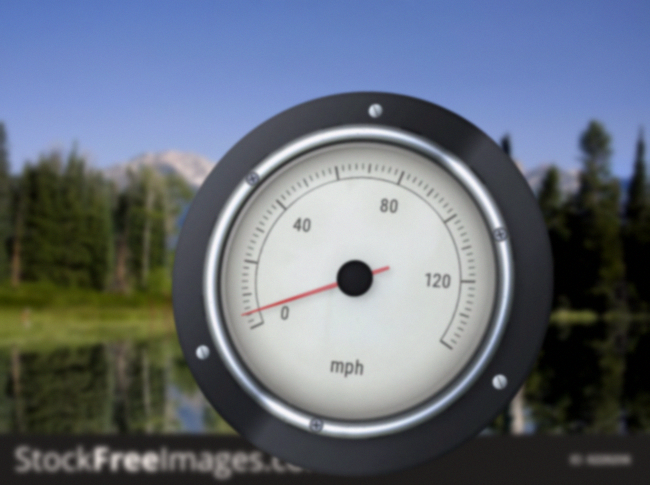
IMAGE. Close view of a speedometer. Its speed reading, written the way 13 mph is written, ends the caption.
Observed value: 4 mph
